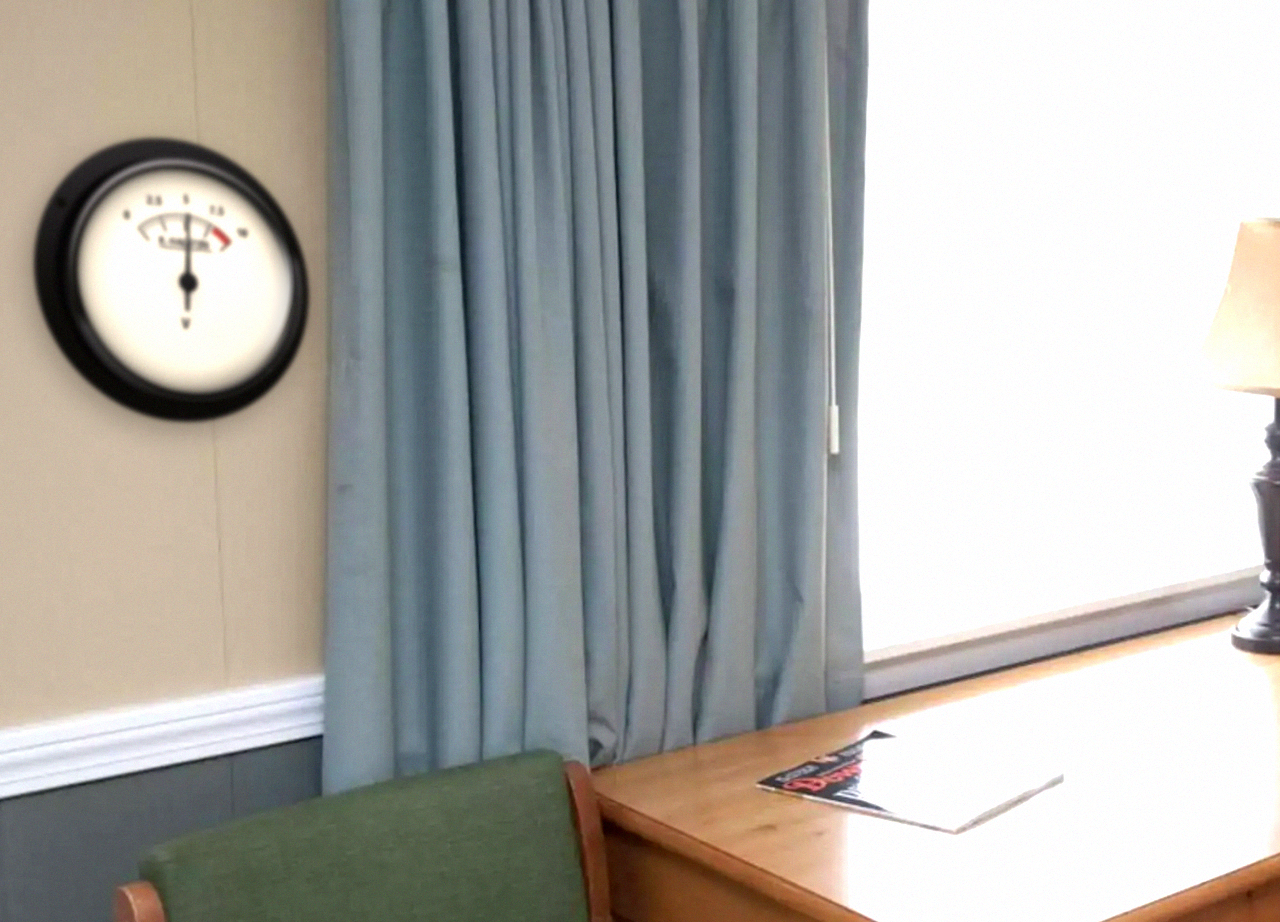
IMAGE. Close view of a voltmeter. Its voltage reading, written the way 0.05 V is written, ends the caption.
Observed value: 5 V
